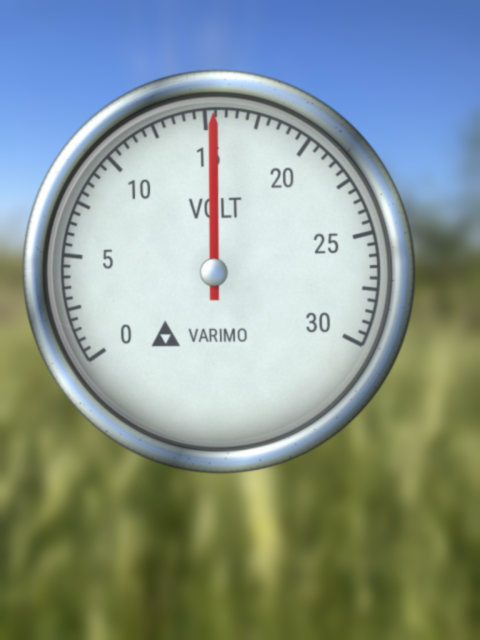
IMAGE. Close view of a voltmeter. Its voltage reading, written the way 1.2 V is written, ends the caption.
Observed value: 15.5 V
